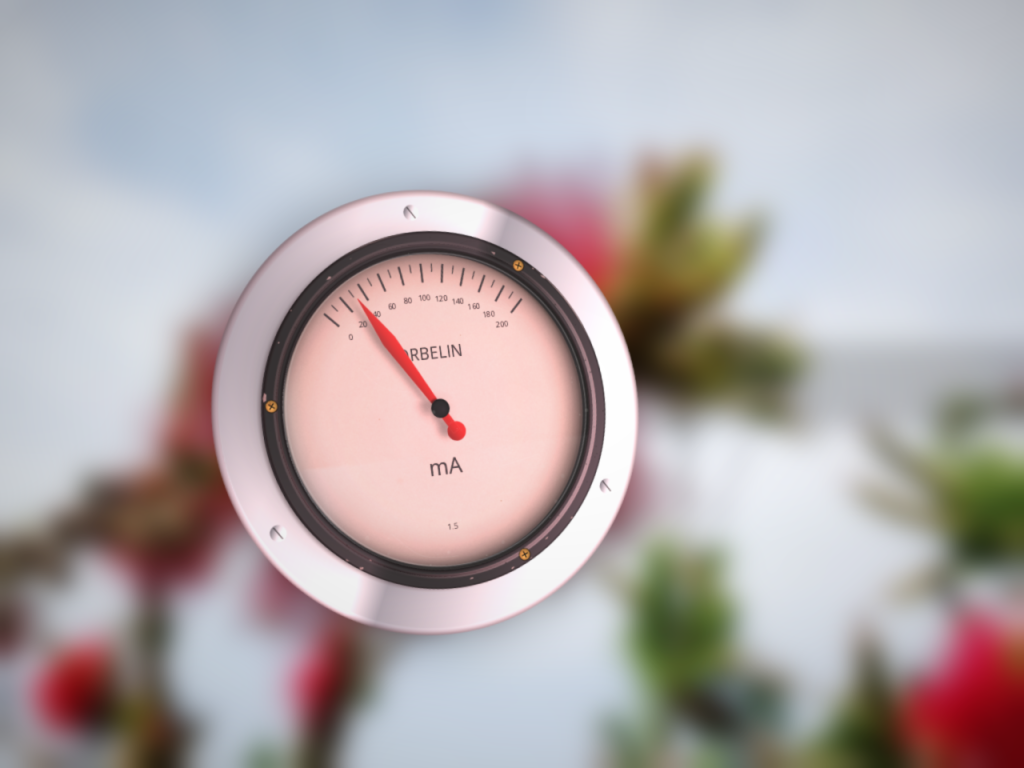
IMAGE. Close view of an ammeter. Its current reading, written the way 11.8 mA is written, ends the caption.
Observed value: 30 mA
